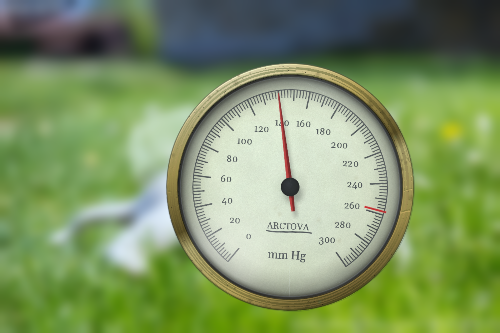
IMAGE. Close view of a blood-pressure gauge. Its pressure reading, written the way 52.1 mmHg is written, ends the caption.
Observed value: 140 mmHg
